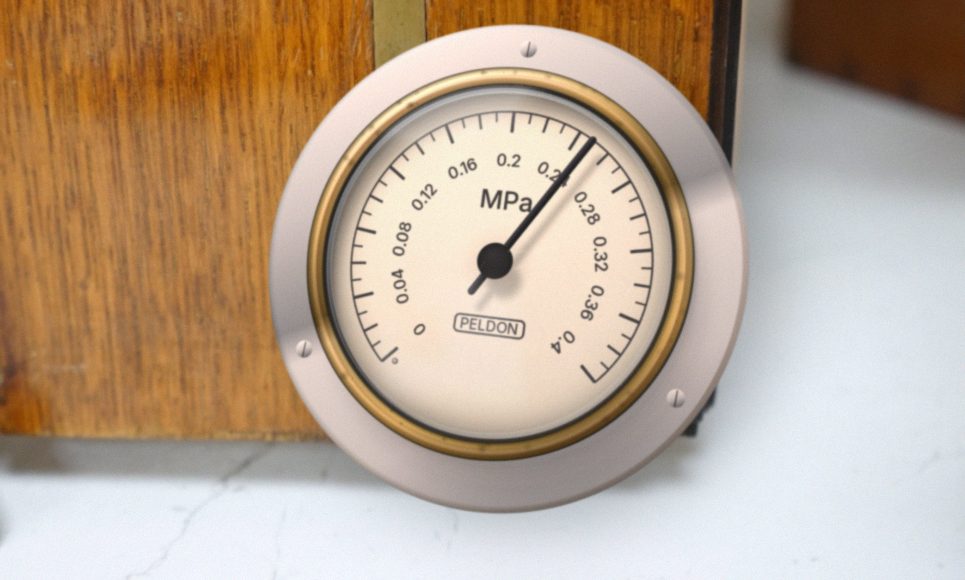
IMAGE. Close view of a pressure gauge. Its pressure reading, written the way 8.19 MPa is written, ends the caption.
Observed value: 0.25 MPa
